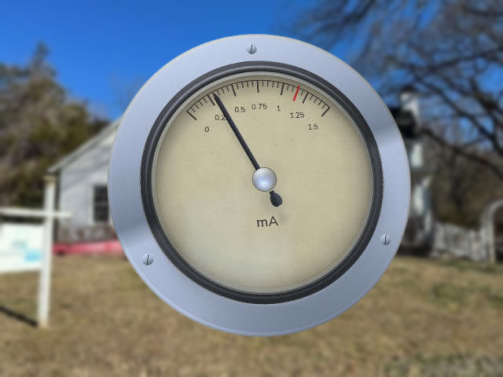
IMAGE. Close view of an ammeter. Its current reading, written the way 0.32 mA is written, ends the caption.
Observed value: 0.3 mA
